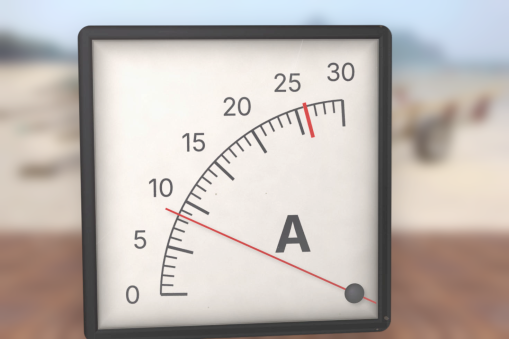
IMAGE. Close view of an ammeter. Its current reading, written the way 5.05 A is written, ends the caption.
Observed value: 8.5 A
